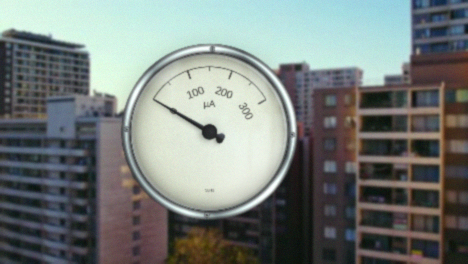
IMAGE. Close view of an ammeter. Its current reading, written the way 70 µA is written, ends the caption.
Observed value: 0 µA
